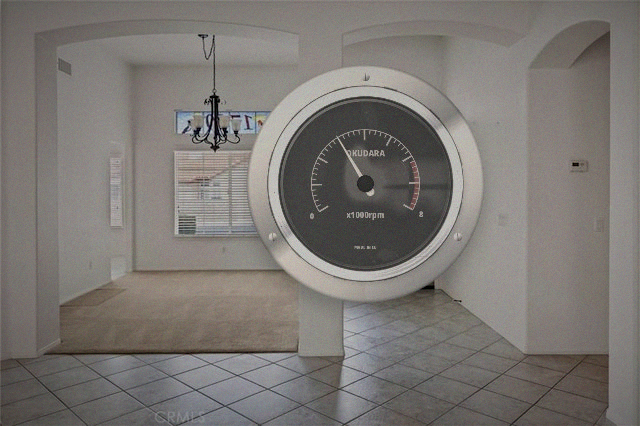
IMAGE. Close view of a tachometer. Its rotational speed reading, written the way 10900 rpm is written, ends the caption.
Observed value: 3000 rpm
